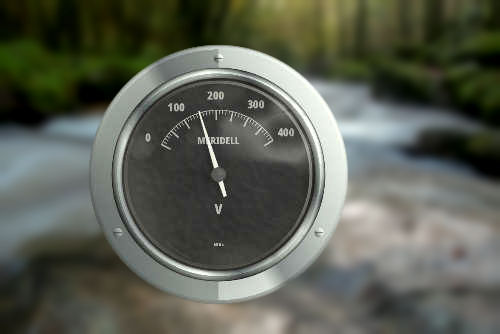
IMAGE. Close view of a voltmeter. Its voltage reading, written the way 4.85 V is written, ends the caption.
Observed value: 150 V
